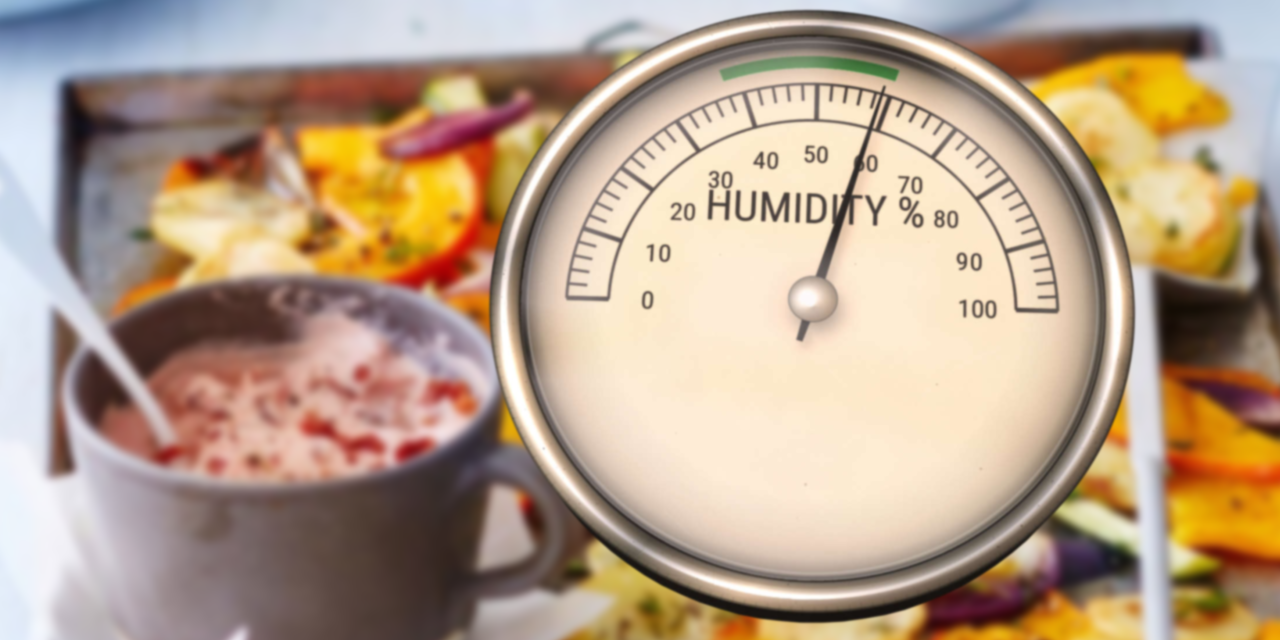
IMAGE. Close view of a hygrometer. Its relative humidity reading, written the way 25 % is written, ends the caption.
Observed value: 59 %
